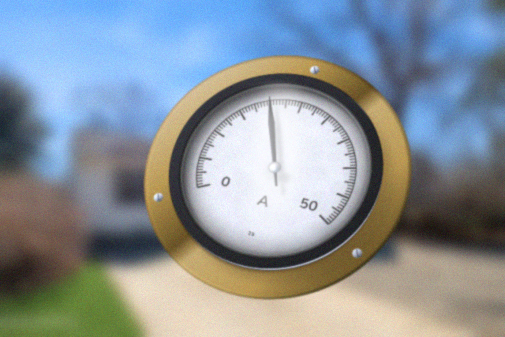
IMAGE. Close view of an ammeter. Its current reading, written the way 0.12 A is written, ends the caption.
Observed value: 20 A
